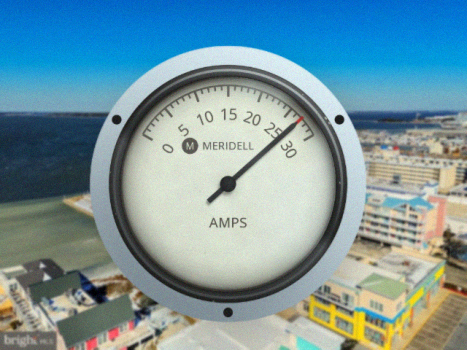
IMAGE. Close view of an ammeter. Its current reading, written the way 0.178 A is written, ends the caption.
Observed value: 27 A
